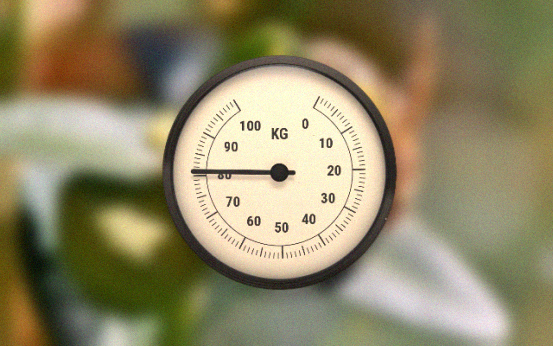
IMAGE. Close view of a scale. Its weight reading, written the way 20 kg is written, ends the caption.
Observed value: 81 kg
